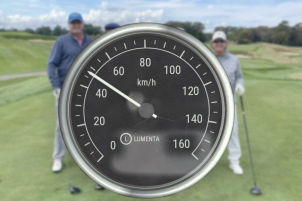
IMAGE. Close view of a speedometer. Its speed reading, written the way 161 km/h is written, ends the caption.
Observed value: 47.5 km/h
